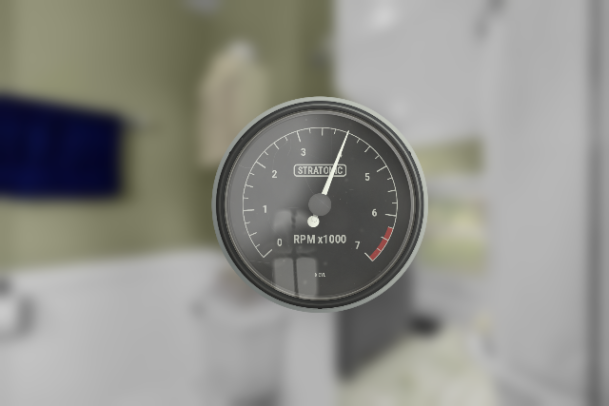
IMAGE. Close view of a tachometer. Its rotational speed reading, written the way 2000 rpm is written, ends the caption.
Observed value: 4000 rpm
